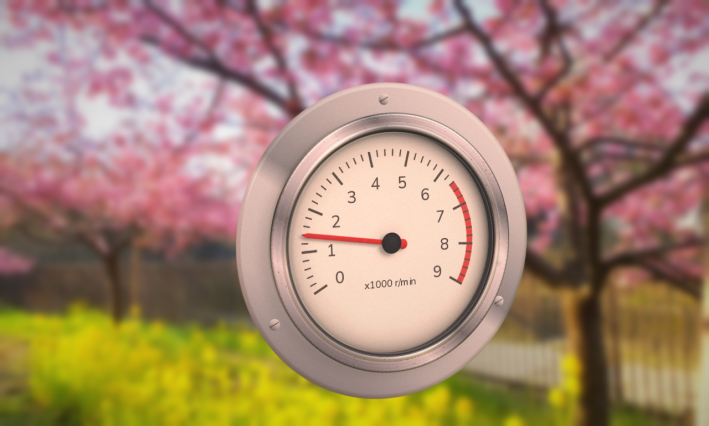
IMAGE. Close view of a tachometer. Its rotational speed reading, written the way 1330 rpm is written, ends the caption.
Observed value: 1400 rpm
